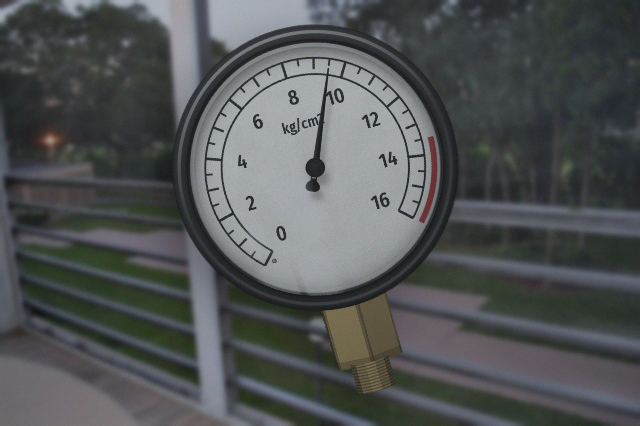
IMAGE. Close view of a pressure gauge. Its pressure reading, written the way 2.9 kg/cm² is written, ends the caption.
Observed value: 9.5 kg/cm²
